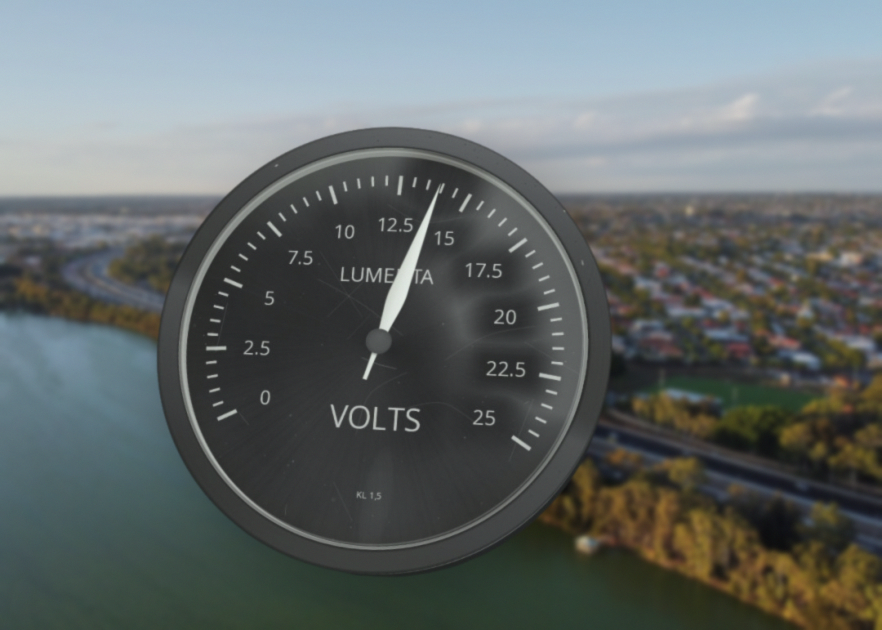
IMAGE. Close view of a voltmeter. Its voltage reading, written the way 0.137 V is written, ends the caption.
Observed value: 14 V
